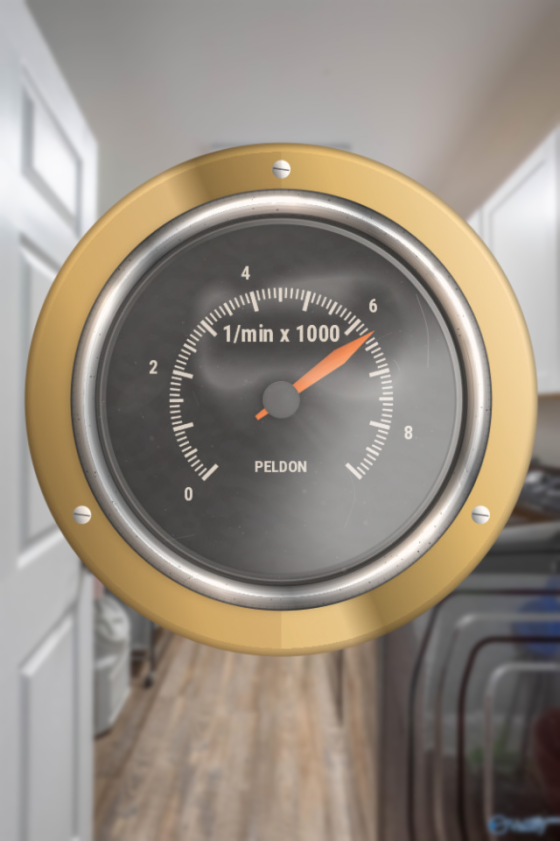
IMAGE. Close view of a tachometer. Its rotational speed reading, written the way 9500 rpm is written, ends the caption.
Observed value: 6300 rpm
